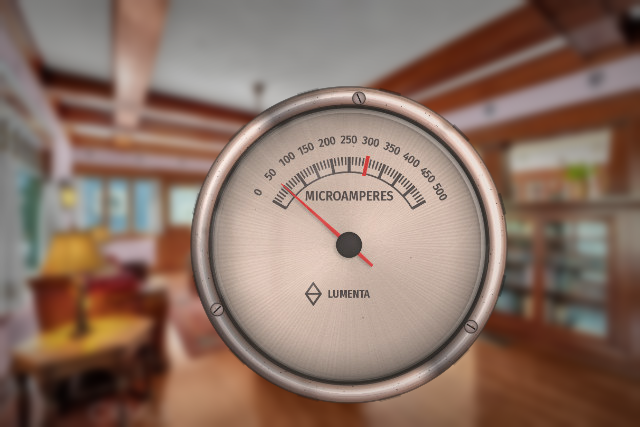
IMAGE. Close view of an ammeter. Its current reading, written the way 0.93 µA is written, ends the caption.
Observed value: 50 µA
